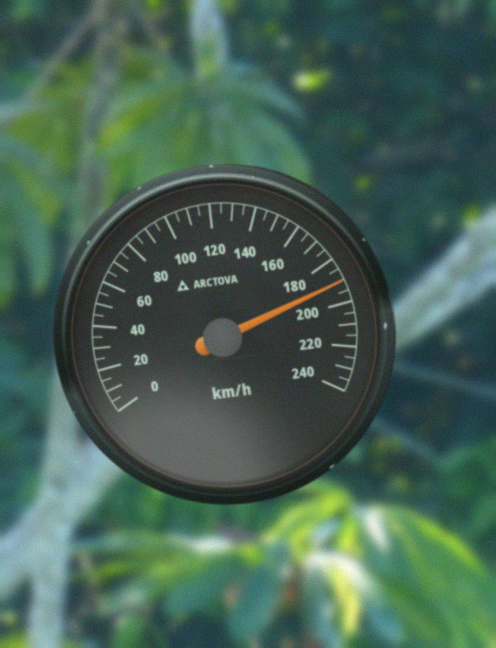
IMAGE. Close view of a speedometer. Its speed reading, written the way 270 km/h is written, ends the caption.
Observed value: 190 km/h
